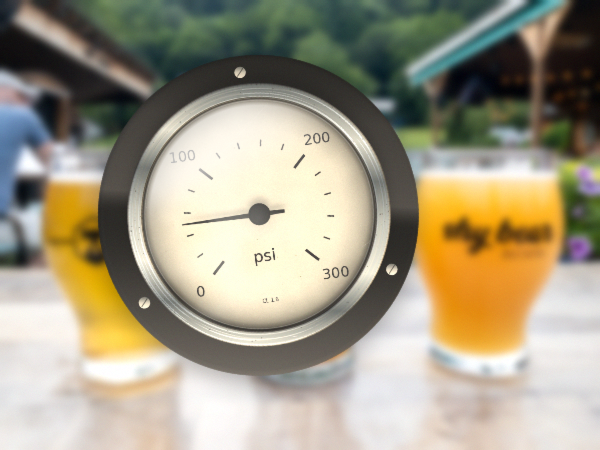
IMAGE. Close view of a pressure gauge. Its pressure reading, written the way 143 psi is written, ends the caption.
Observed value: 50 psi
